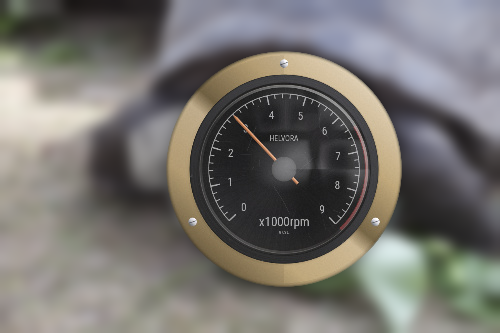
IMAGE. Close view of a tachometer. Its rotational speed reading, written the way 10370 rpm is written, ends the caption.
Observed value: 3000 rpm
